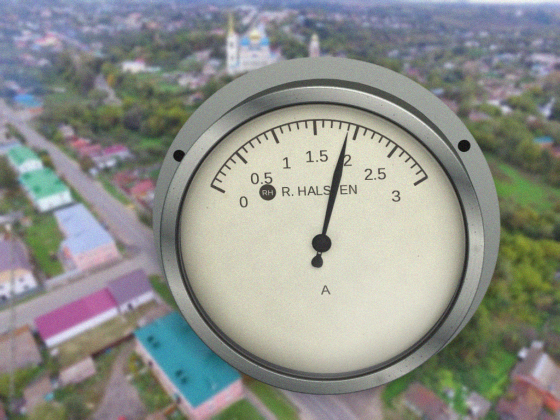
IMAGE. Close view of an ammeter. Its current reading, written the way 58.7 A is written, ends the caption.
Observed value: 1.9 A
